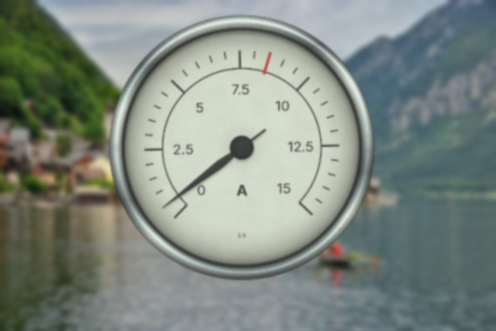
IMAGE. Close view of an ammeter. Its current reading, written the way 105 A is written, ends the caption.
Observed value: 0.5 A
